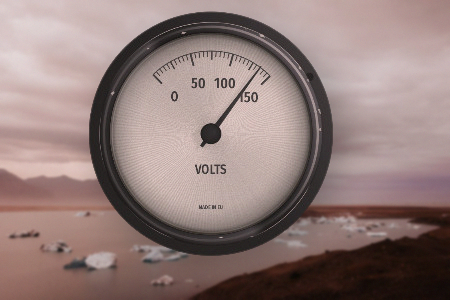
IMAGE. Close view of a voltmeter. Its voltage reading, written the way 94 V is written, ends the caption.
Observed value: 135 V
